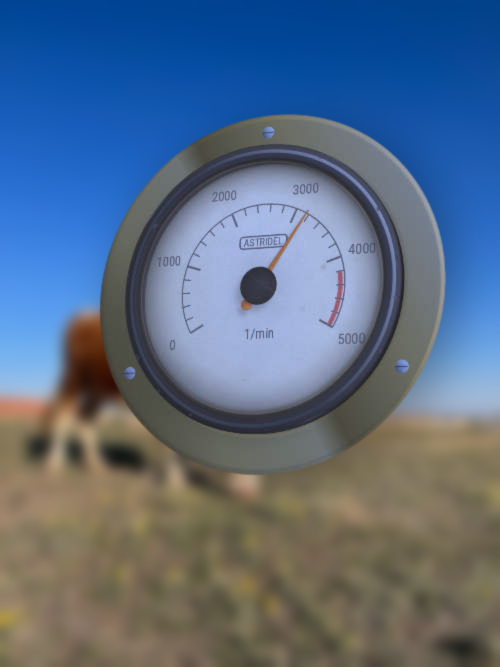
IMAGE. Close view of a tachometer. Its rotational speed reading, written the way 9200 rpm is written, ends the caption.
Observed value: 3200 rpm
